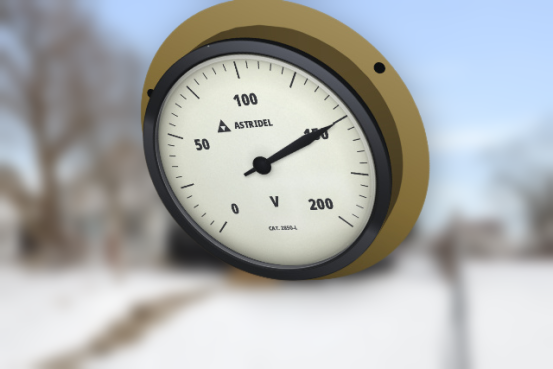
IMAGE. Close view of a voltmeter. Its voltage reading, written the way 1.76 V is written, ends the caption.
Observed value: 150 V
